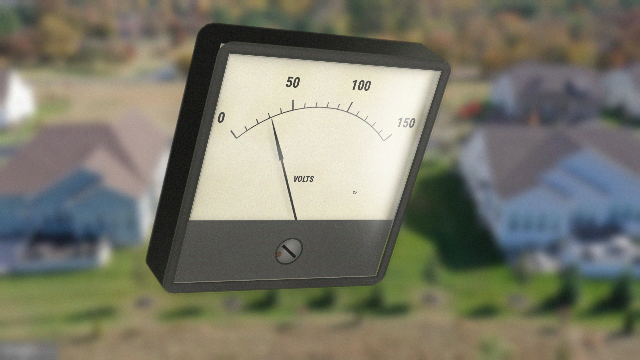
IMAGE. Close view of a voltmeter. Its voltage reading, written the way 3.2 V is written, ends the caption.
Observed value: 30 V
